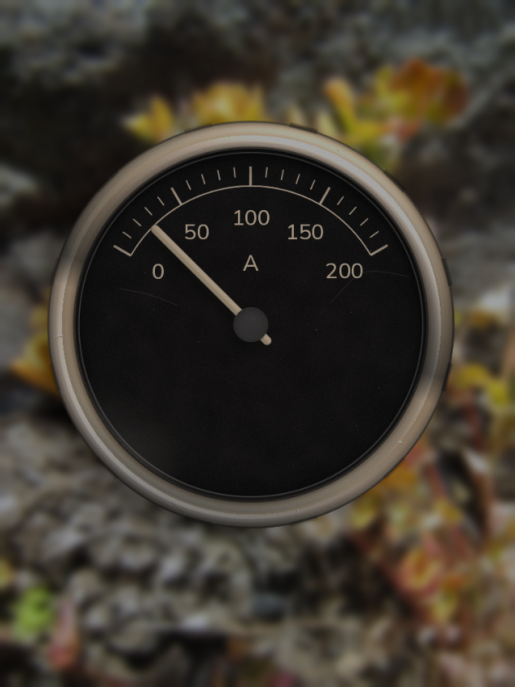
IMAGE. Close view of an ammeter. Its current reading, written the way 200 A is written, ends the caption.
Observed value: 25 A
